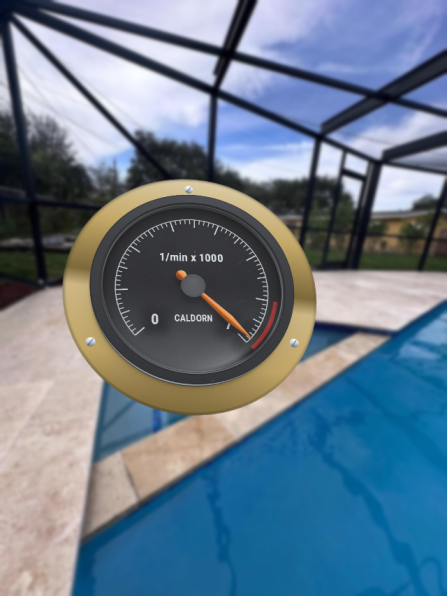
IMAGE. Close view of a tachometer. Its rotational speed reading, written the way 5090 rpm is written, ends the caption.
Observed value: 6900 rpm
